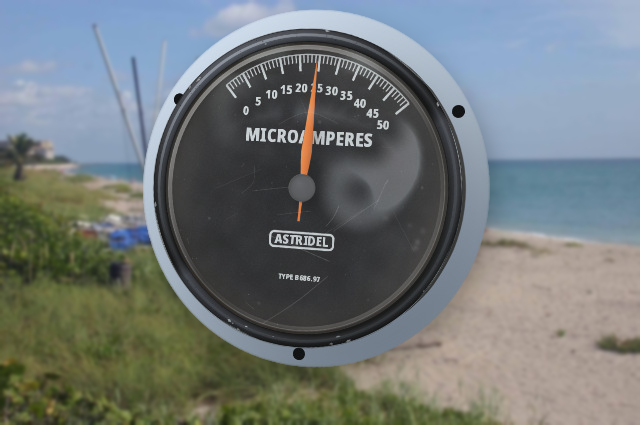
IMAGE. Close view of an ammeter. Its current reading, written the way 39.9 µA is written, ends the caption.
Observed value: 25 µA
